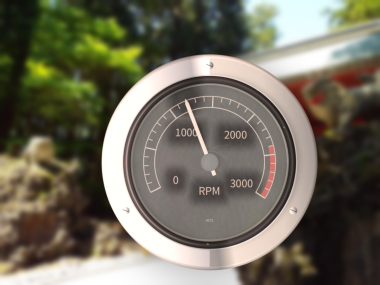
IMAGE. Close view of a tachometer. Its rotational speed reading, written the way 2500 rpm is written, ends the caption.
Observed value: 1200 rpm
